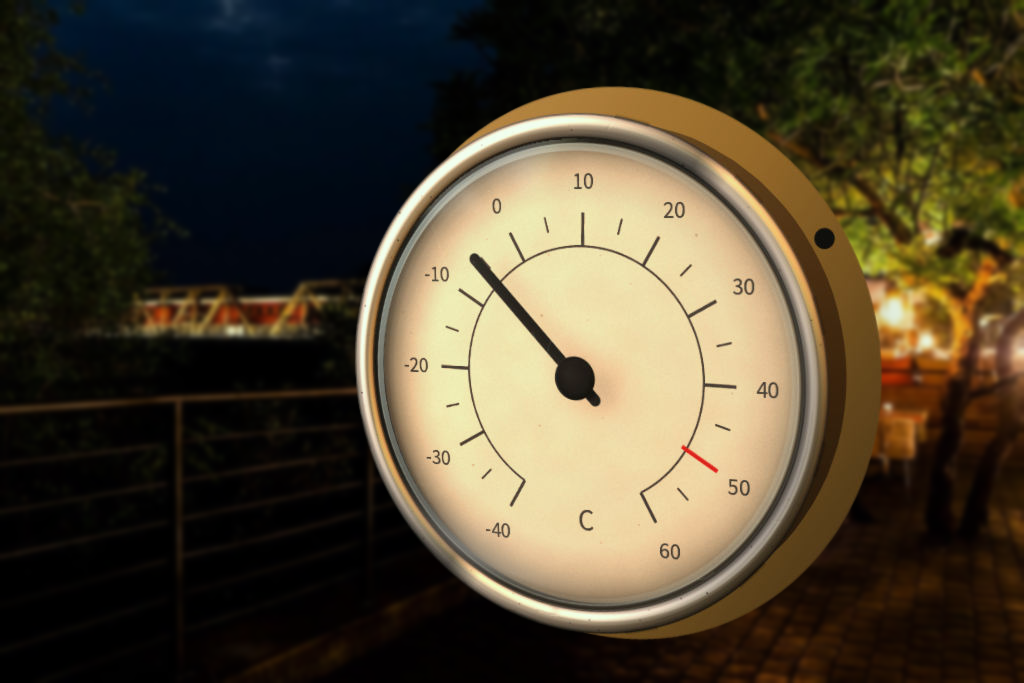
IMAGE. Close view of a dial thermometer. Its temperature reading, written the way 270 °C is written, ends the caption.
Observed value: -5 °C
